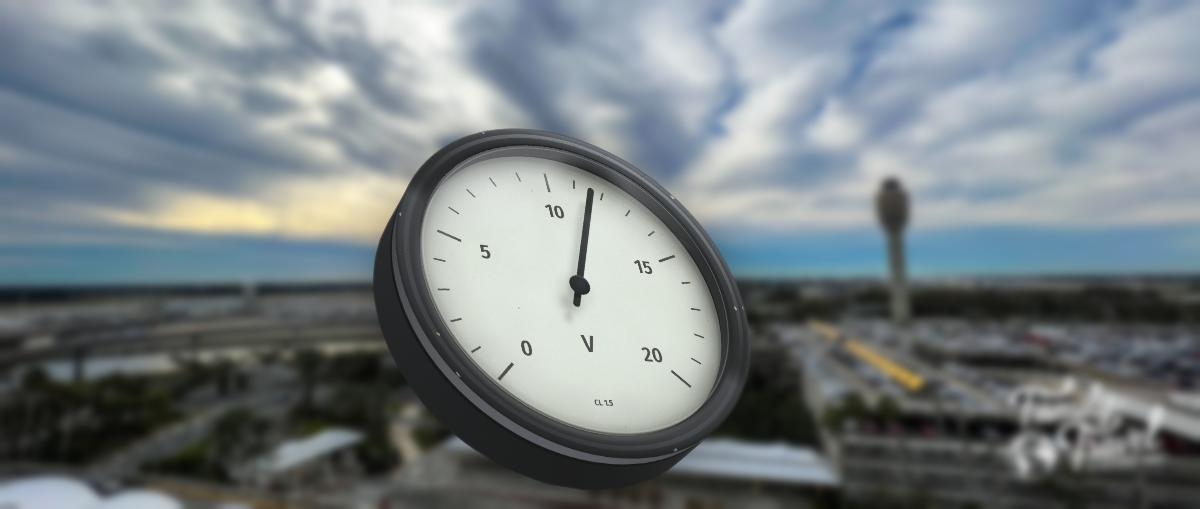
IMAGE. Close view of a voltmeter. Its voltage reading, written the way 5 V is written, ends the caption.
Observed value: 11.5 V
